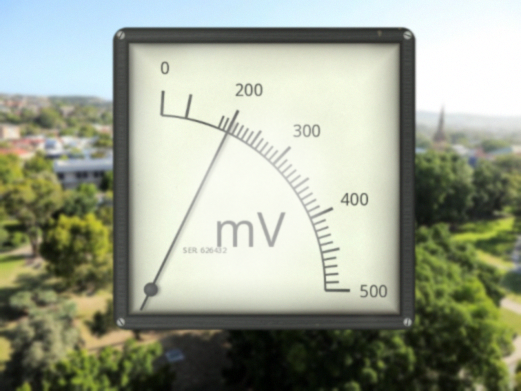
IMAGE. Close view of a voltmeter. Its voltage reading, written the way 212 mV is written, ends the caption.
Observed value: 200 mV
